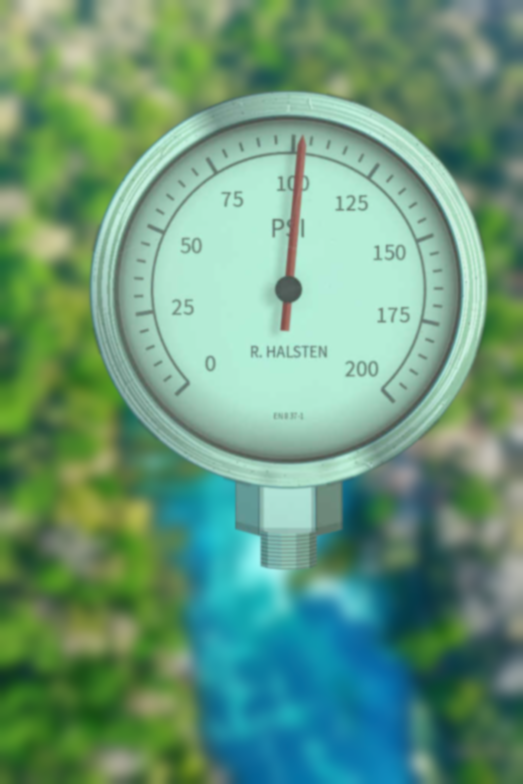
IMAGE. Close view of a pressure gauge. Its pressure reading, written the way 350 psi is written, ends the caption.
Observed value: 102.5 psi
